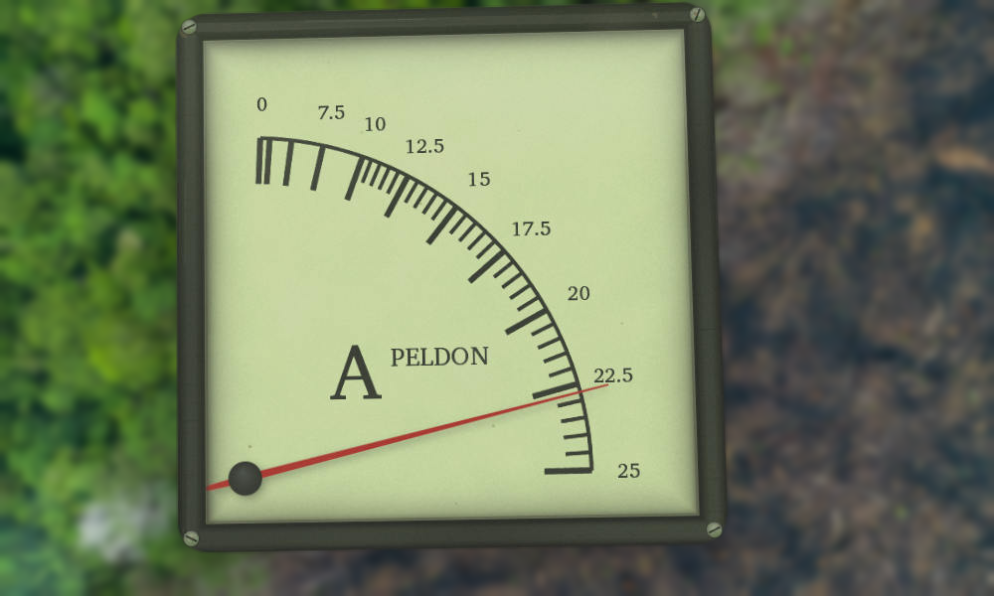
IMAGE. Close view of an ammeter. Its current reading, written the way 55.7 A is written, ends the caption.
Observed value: 22.75 A
